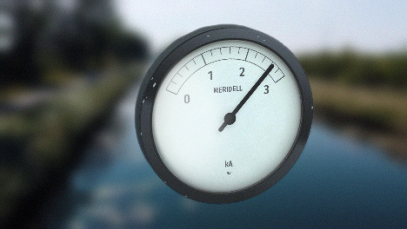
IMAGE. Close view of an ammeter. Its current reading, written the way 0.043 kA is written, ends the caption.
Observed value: 2.6 kA
